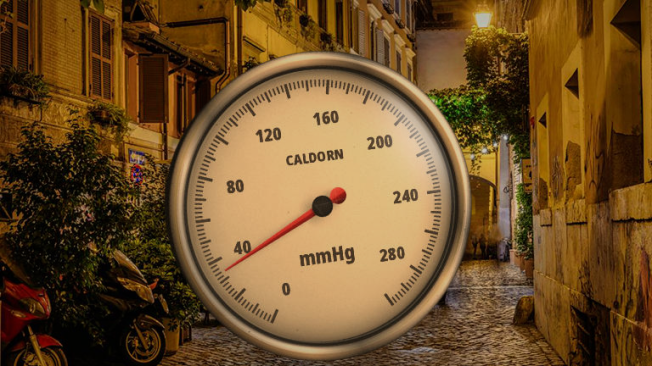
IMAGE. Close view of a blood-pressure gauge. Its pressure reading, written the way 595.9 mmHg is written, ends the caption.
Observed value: 34 mmHg
